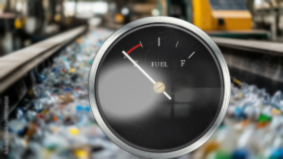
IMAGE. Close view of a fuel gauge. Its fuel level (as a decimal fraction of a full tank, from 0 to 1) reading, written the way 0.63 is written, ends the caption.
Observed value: 0
